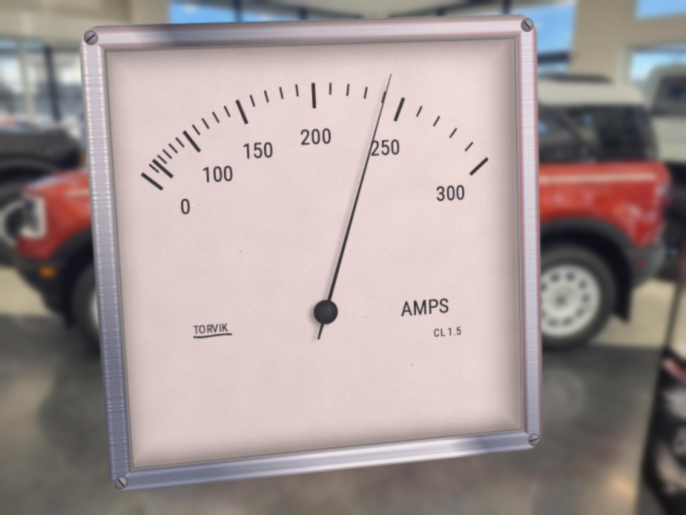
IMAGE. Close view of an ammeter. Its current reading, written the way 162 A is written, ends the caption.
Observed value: 240 A
